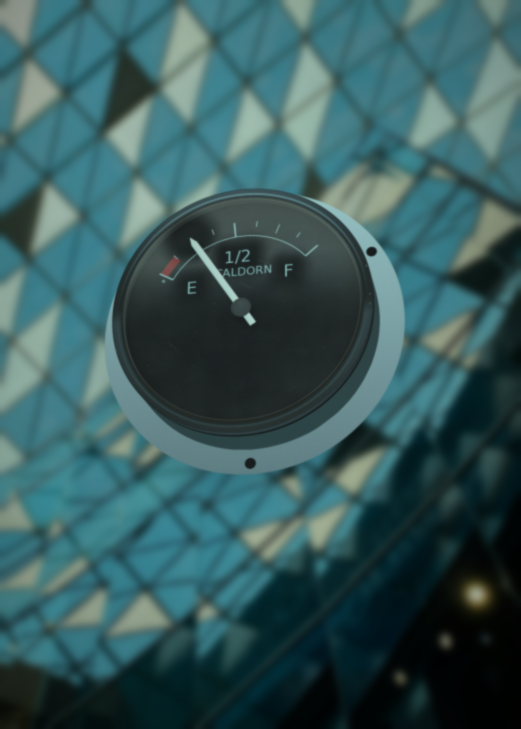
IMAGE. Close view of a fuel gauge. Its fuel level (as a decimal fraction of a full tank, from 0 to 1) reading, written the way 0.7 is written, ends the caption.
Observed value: 0.25
